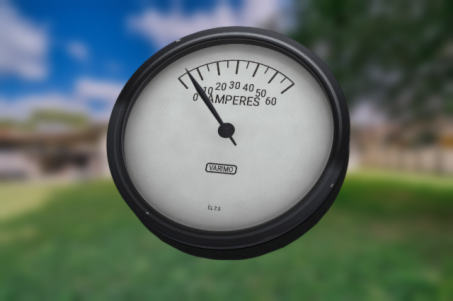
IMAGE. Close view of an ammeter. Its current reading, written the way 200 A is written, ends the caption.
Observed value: 5 A
